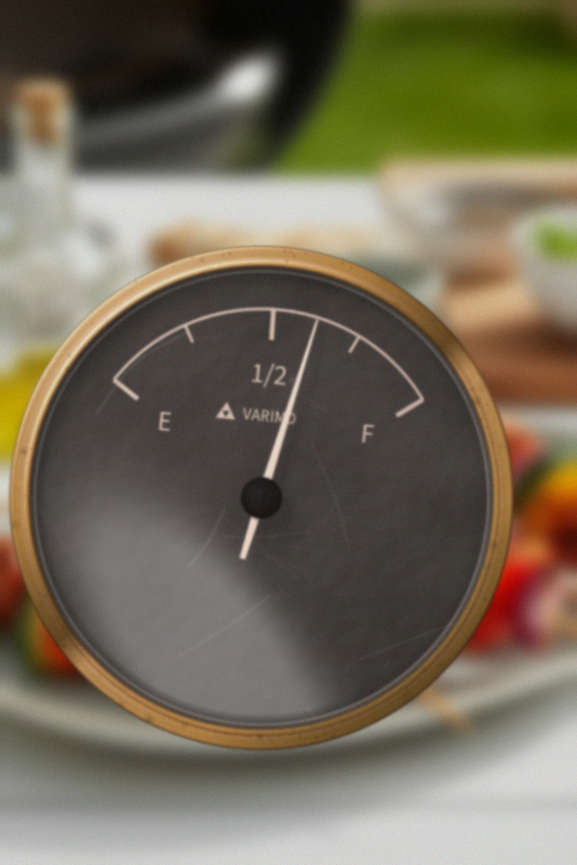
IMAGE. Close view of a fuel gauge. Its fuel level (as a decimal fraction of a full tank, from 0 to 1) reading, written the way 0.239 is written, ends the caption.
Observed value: 0.625
